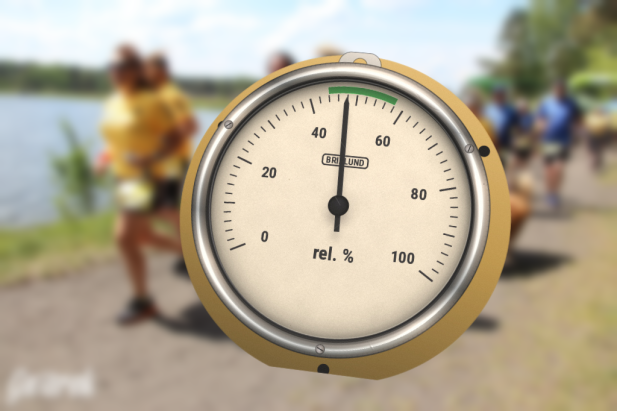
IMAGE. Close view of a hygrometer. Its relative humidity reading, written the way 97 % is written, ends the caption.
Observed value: 48 %
